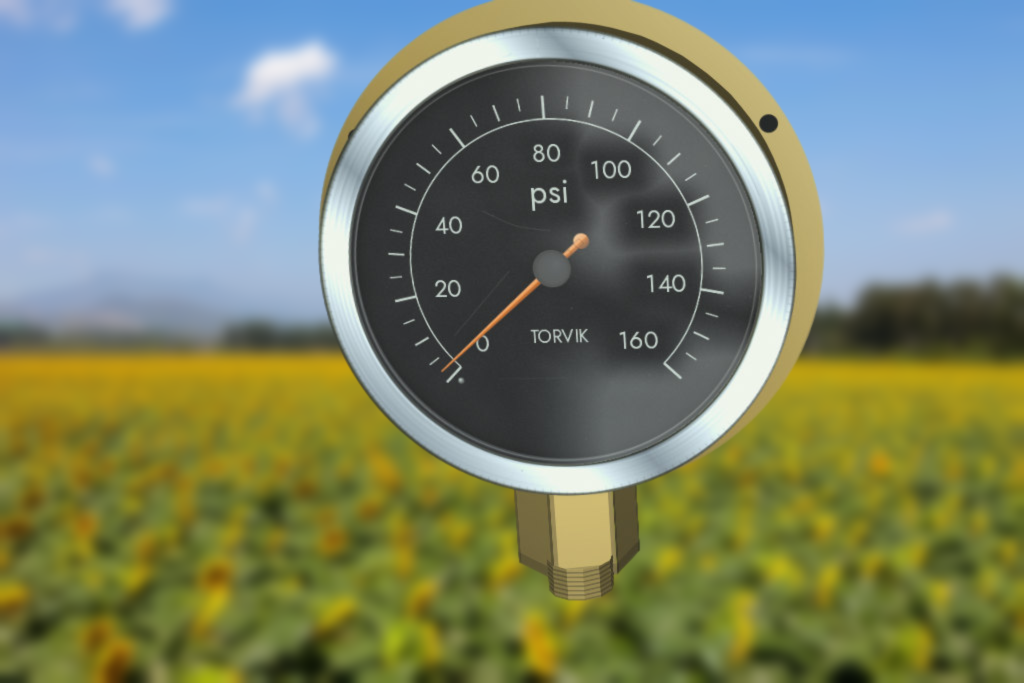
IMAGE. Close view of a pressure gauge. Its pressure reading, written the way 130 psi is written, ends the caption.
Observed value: 2.5 psi
